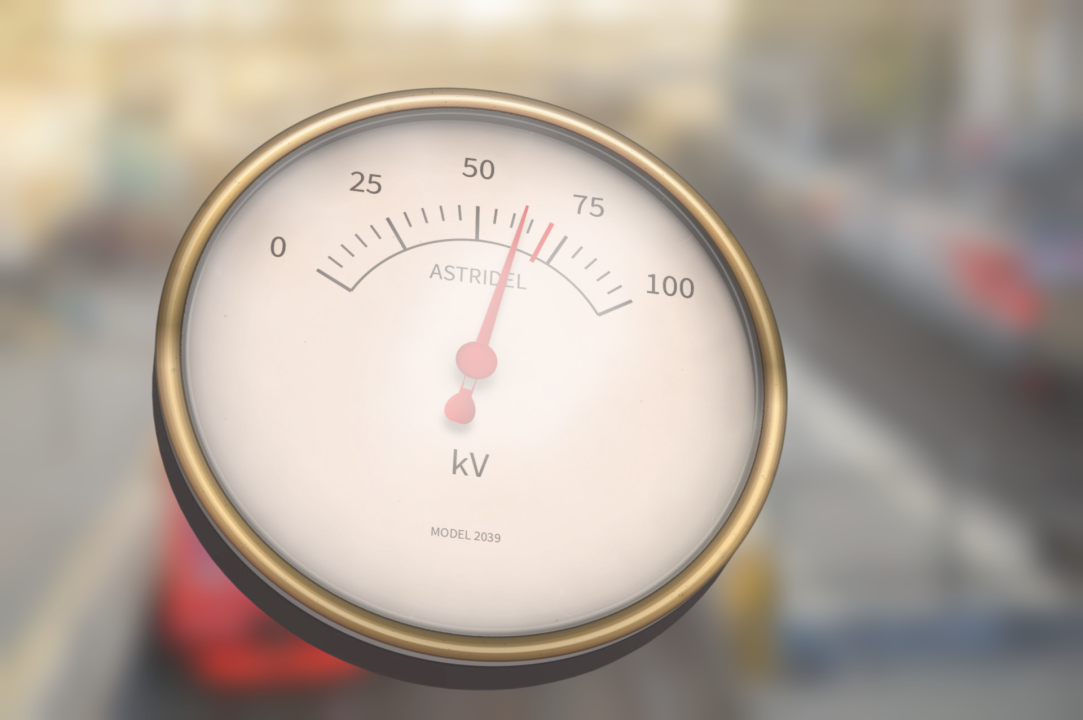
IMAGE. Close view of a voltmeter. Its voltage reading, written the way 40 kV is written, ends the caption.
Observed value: 62.5 kV
